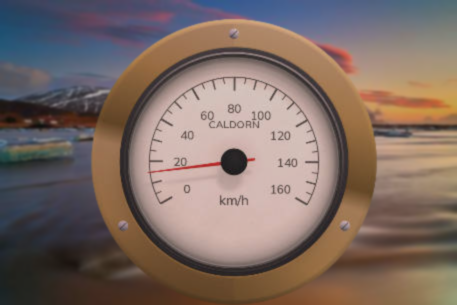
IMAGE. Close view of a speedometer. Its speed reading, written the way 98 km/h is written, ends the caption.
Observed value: 15 km/h
